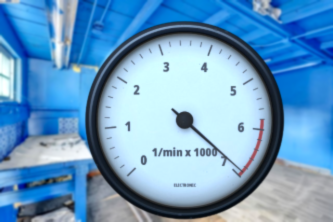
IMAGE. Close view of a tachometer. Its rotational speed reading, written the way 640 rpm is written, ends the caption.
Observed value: 6900 rpm
